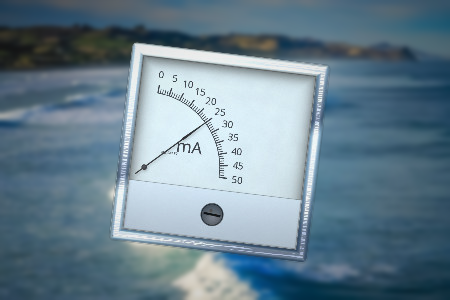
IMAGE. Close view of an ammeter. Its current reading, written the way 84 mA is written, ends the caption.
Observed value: 25 mA
